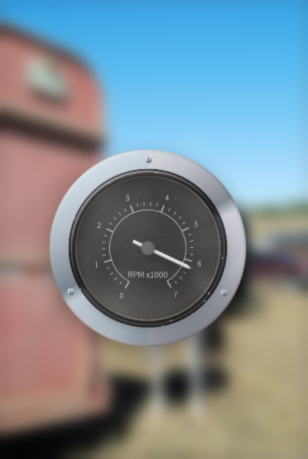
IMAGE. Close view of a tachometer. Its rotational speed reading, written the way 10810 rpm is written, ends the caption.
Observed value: 6200 rpm
